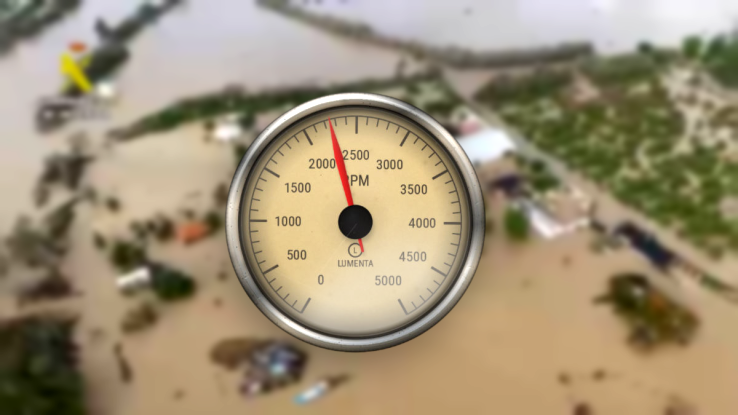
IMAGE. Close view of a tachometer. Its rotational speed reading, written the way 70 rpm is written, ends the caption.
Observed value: 2250 rpm
